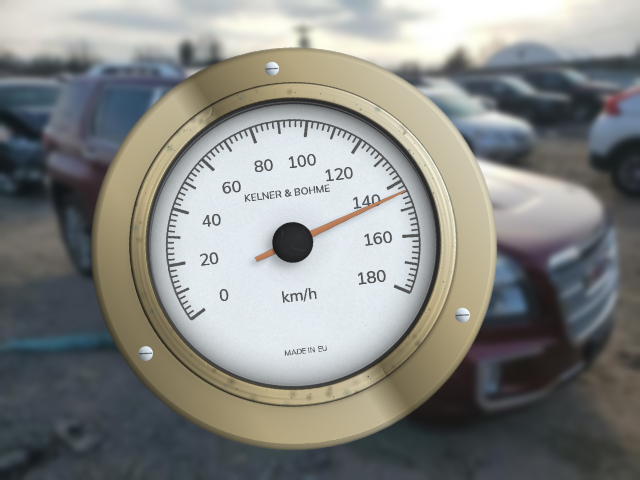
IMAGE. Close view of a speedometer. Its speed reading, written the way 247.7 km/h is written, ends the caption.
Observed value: 144 km/h
